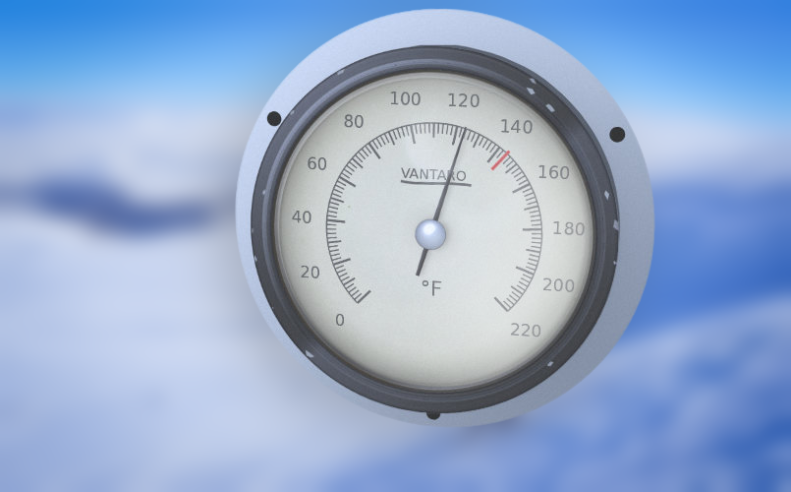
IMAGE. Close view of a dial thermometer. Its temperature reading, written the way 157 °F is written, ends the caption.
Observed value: 124 °F
